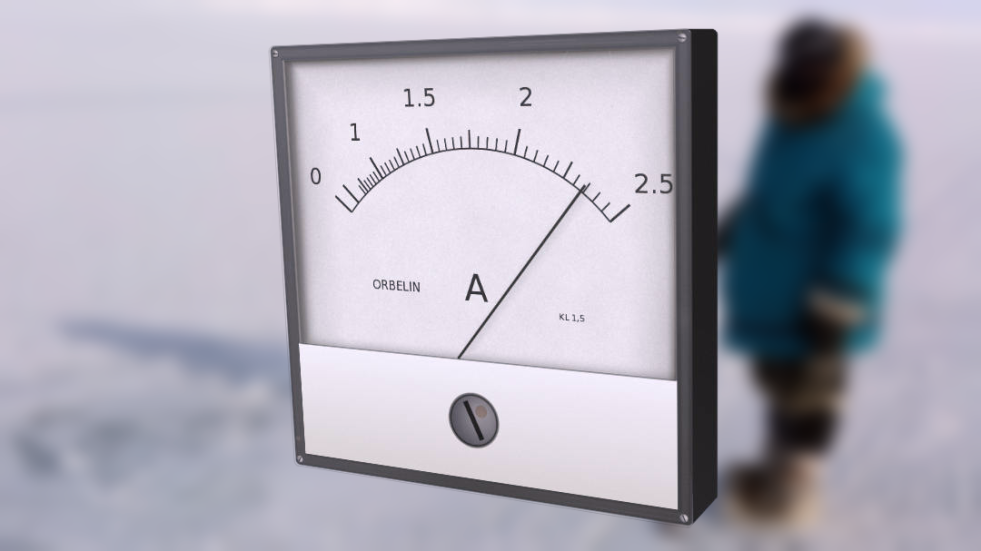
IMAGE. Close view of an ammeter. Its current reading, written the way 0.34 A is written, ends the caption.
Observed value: 2.35 A
